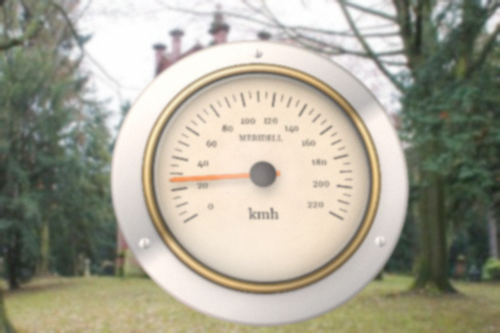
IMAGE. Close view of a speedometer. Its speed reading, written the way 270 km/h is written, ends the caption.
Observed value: 25 km/h
